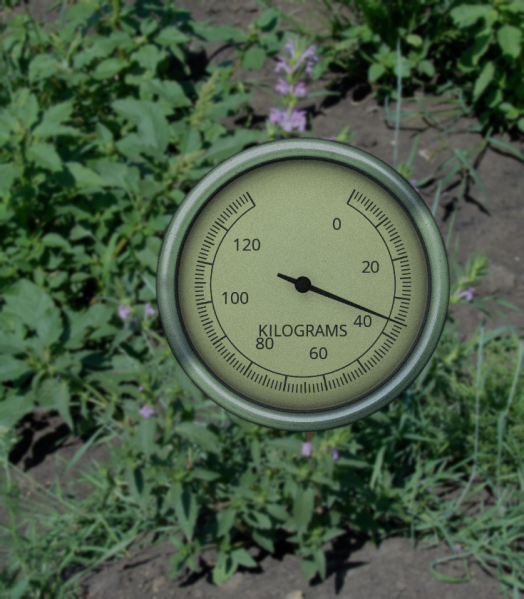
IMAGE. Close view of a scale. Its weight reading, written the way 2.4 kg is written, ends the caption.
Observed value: 36 kg
